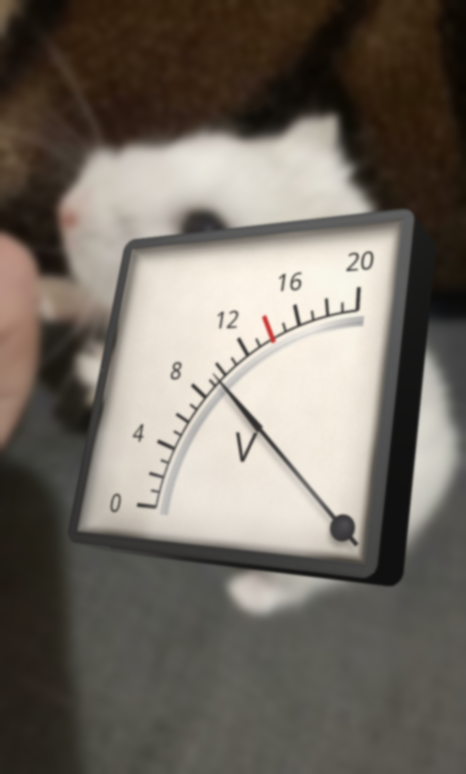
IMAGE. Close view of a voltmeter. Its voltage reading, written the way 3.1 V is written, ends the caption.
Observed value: 9.5 V
